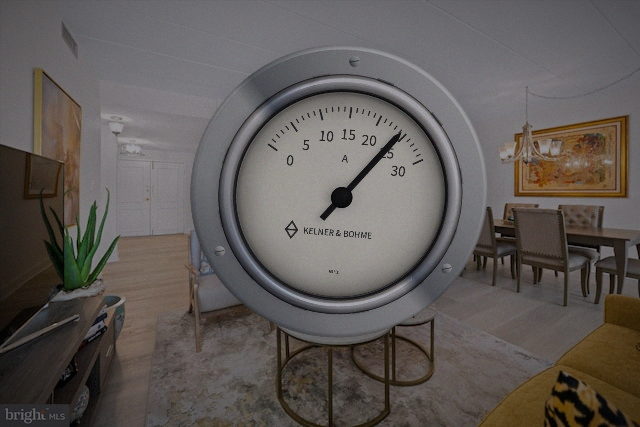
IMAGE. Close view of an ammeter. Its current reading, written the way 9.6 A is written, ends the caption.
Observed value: 24 A
